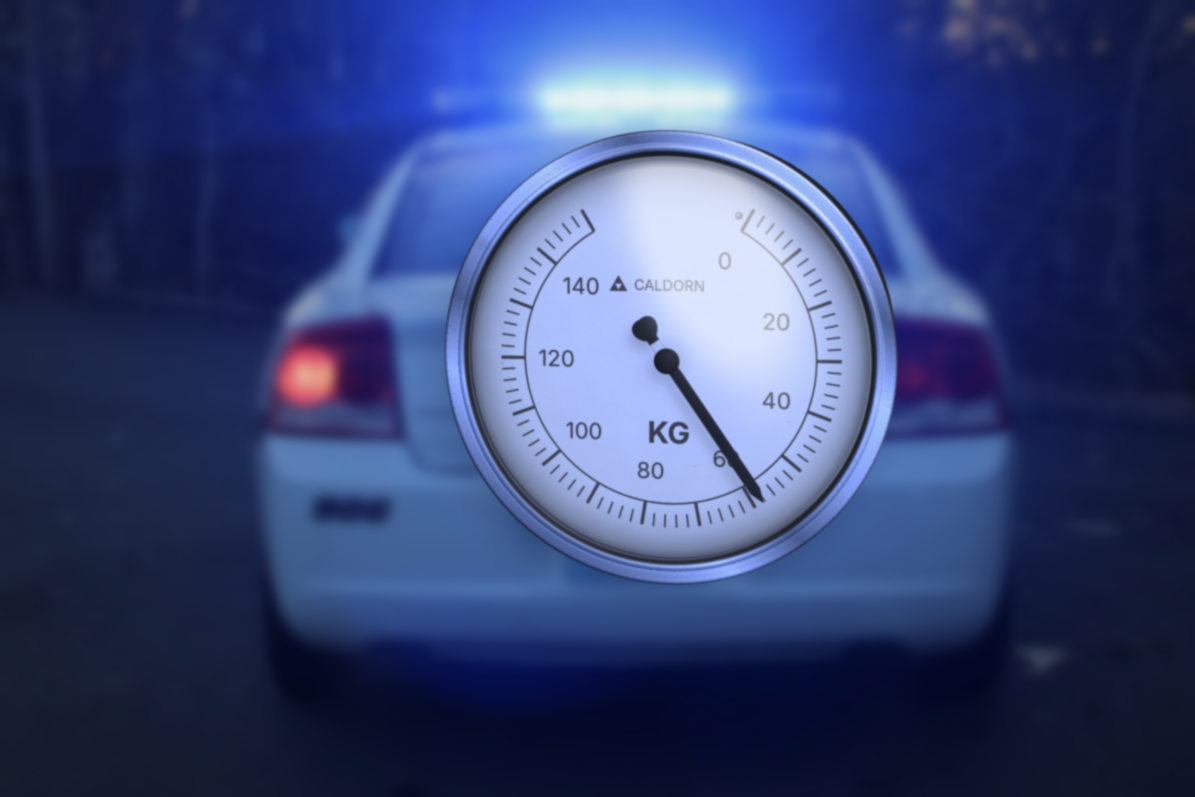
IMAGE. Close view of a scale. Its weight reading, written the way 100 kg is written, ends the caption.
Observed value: 58 kg
